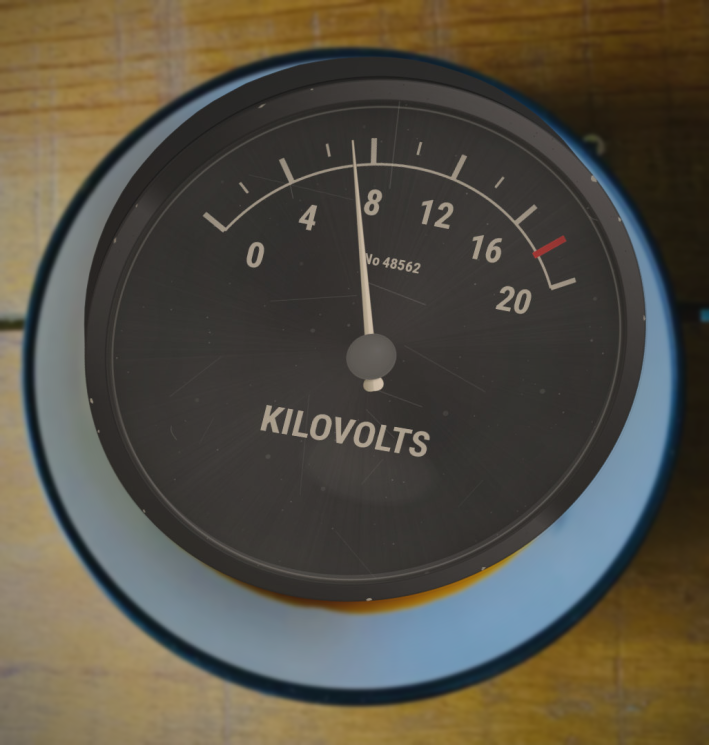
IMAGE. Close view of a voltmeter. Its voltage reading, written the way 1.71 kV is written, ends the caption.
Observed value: 7 kV
